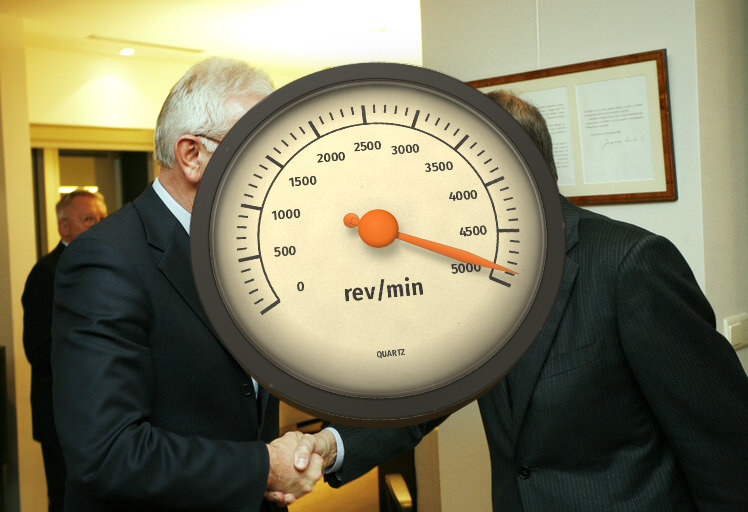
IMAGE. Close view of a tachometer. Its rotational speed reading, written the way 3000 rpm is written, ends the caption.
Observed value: 4900 rpm
